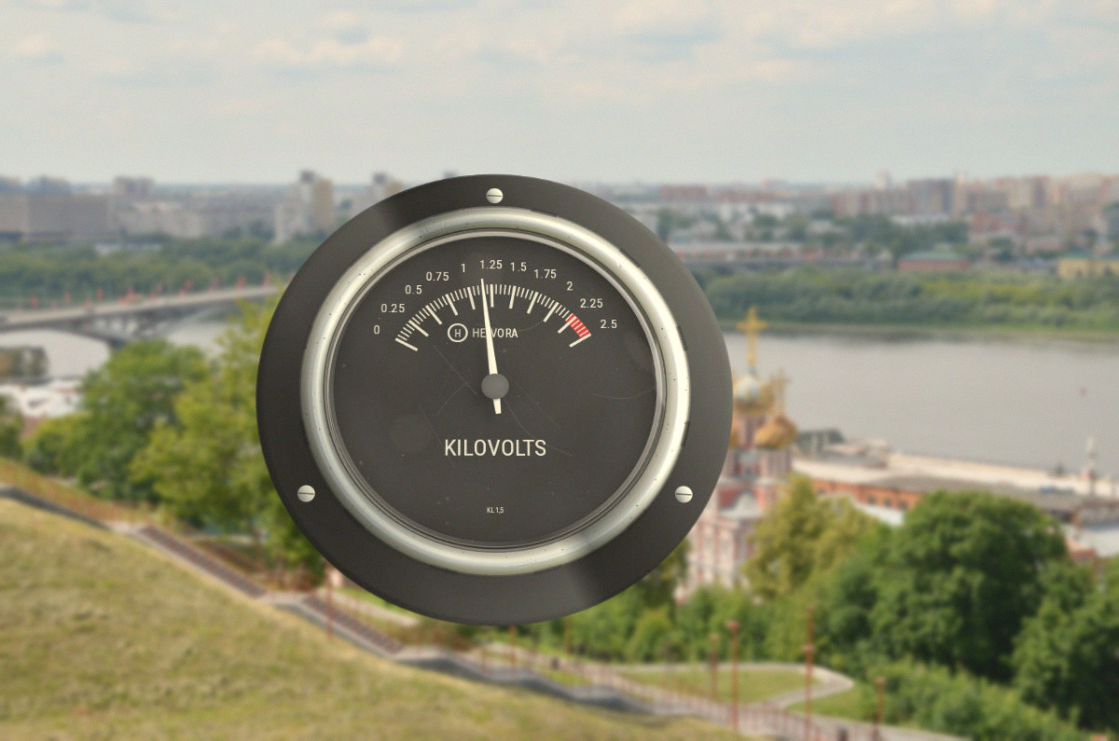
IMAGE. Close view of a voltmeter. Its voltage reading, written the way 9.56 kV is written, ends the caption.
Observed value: 1.15 kV
